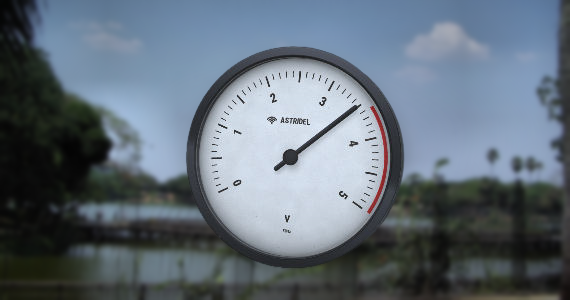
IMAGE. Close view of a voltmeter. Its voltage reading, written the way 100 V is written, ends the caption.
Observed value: 3.5 V
